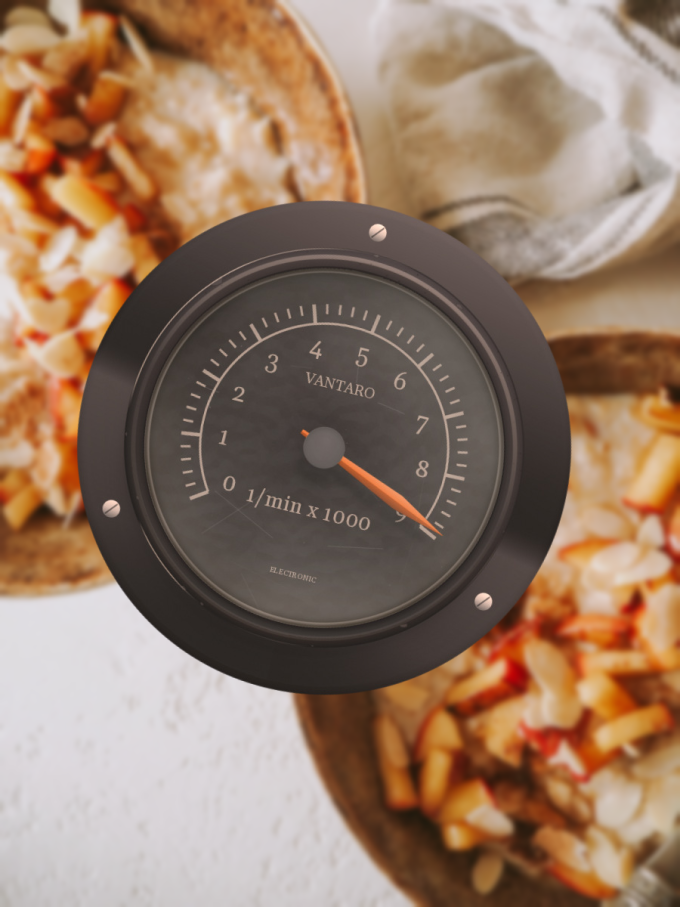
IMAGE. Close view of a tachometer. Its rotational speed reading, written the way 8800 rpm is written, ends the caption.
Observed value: 8900 rpm
